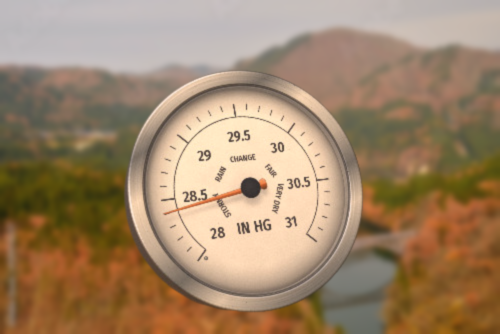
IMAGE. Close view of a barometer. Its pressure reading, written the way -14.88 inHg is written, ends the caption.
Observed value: 28.4 inHg
